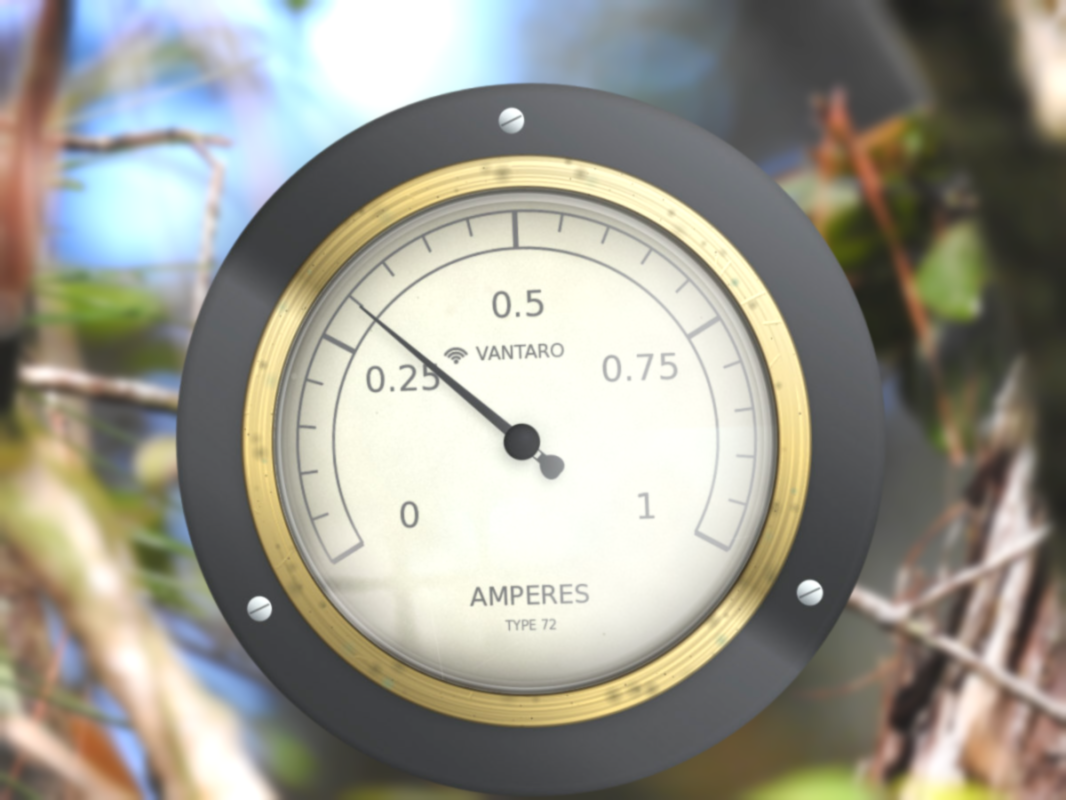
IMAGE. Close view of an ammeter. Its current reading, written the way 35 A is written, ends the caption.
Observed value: 0.3 A
